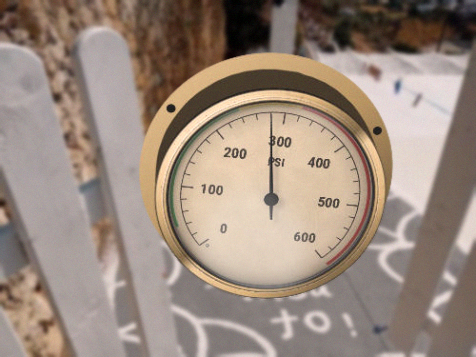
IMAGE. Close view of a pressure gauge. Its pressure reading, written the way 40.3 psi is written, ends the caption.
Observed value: 280 psi
